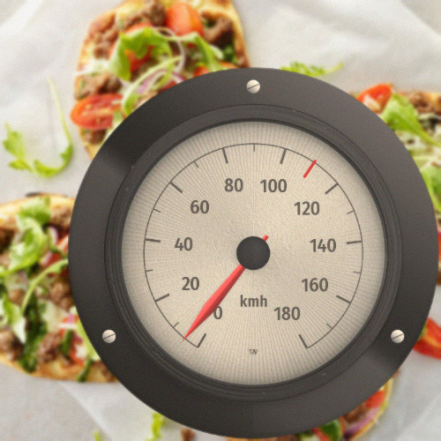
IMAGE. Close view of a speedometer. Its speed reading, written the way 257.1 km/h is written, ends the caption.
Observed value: 5 km/h
